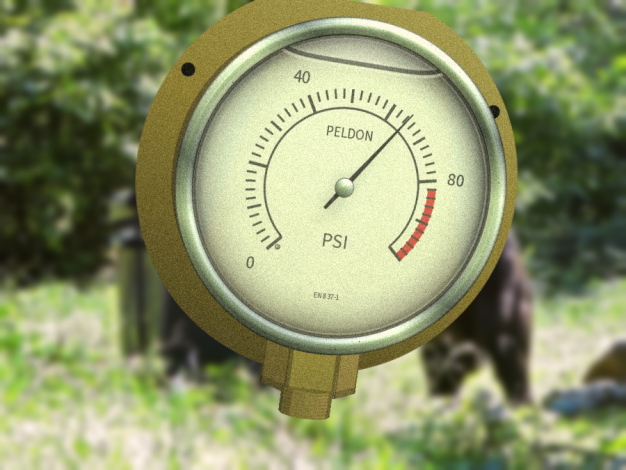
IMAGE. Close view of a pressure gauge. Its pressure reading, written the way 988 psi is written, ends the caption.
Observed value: 64 psi
